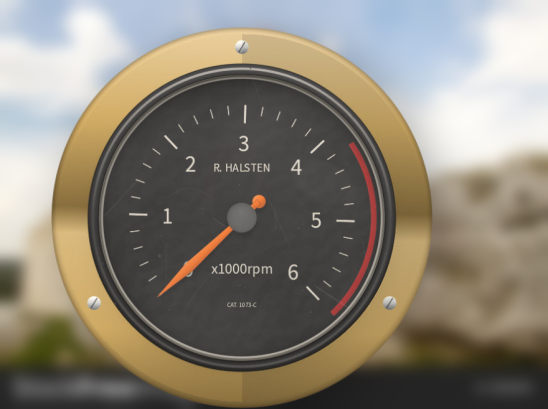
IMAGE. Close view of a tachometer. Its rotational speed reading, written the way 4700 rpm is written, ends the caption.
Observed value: 0 rpm
